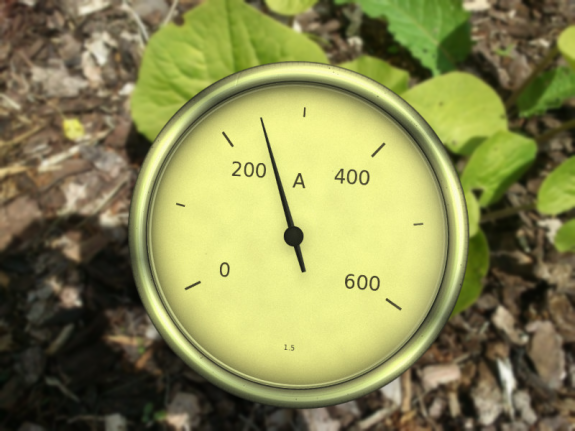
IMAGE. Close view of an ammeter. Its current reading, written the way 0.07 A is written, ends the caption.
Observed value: 250 A
